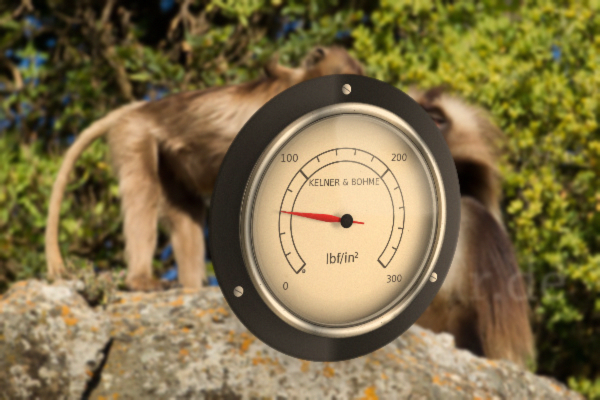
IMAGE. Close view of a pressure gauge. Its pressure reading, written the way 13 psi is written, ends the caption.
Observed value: 60 psi
